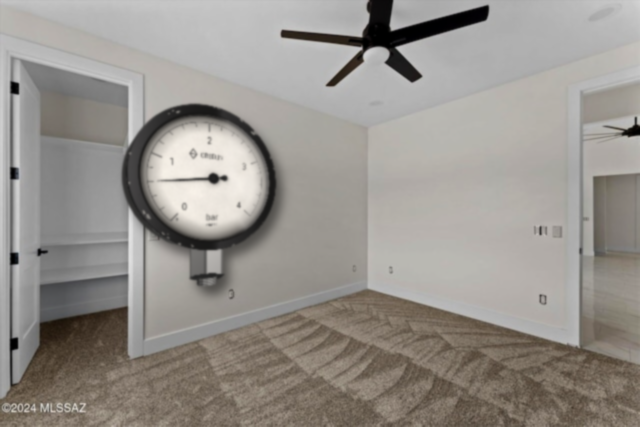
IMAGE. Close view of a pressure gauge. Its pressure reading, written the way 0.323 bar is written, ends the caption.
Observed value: 0.6 bar
